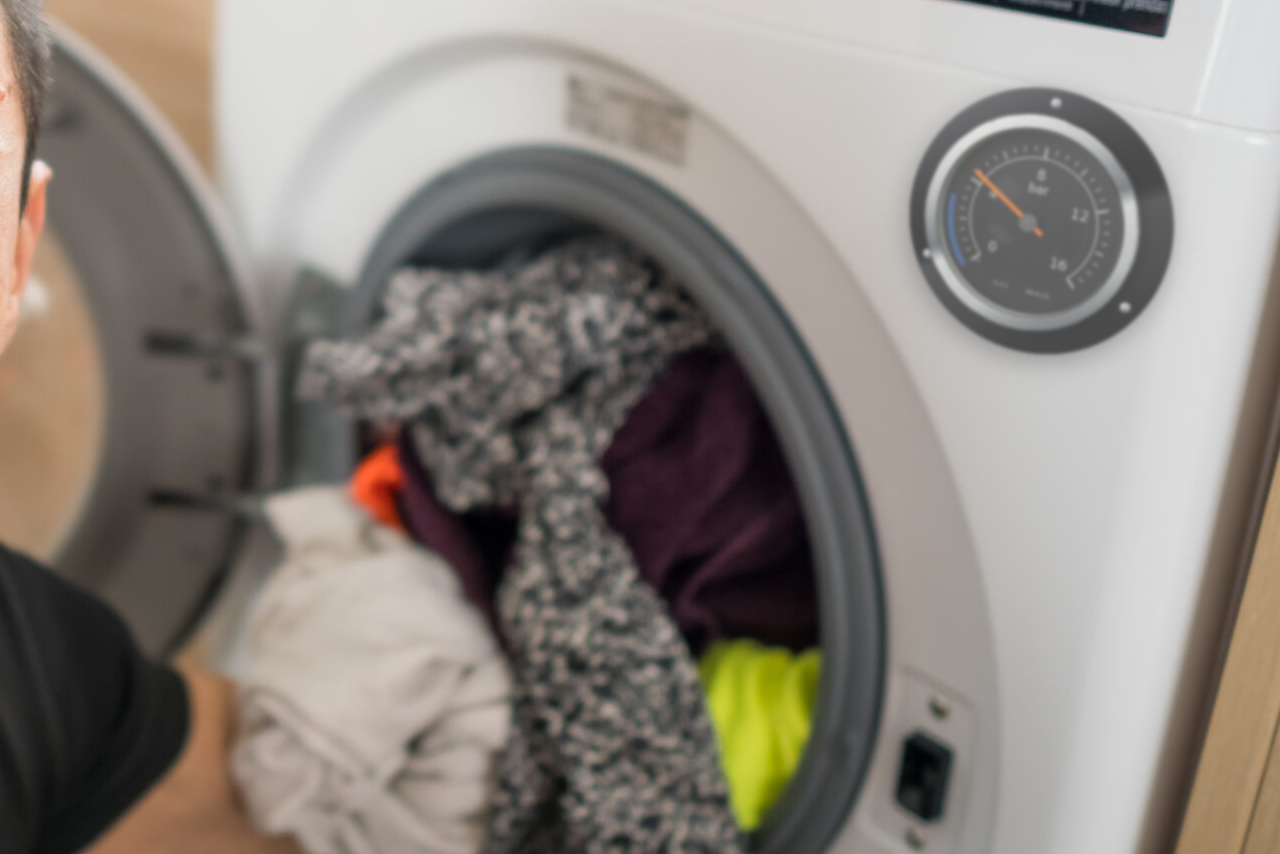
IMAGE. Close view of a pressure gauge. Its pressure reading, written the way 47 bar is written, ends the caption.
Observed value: 4.5 bar
